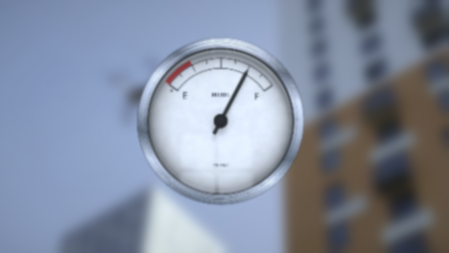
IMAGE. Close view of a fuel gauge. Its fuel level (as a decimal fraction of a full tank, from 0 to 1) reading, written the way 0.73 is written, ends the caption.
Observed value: 0.75
